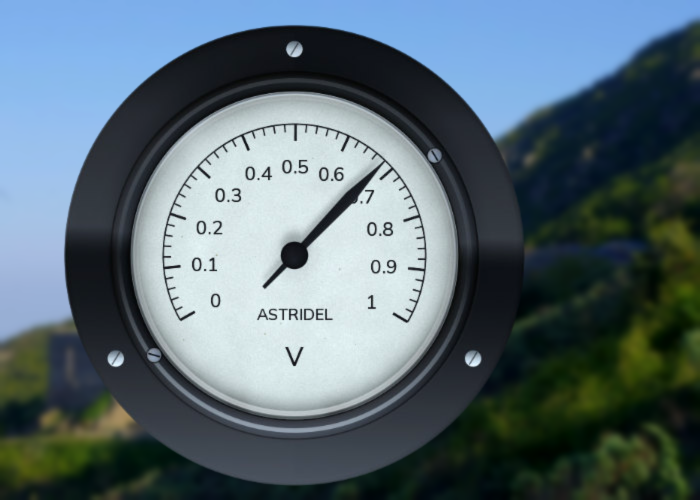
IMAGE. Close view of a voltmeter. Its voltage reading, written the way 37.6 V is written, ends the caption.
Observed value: 0.68 V
